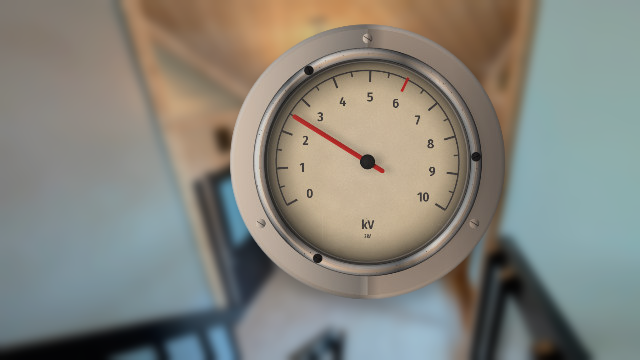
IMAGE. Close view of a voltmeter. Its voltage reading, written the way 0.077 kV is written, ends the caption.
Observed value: 2.5 kV
